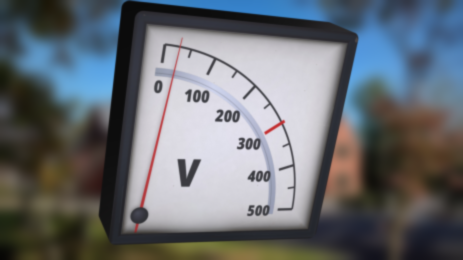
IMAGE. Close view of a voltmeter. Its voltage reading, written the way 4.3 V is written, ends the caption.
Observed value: 25 V
